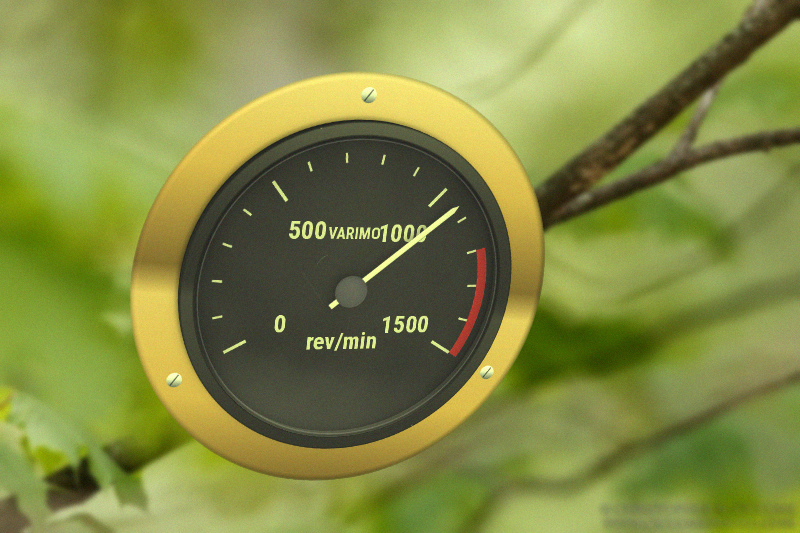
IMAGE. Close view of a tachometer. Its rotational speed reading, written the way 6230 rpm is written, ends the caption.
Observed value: 1050 rpm
